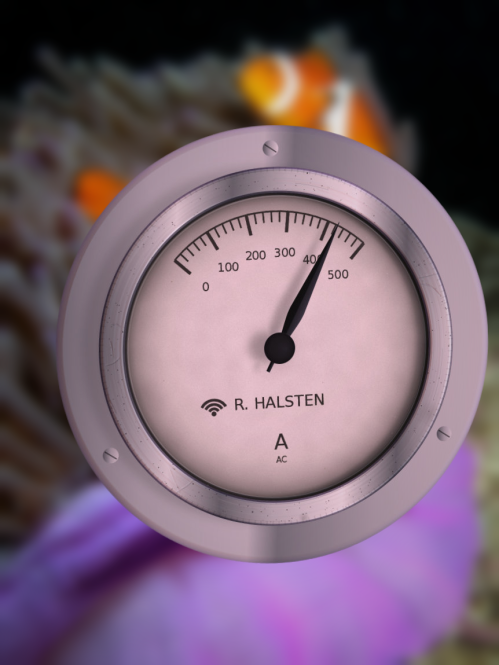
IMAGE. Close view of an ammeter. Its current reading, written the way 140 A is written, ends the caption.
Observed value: 420 A
